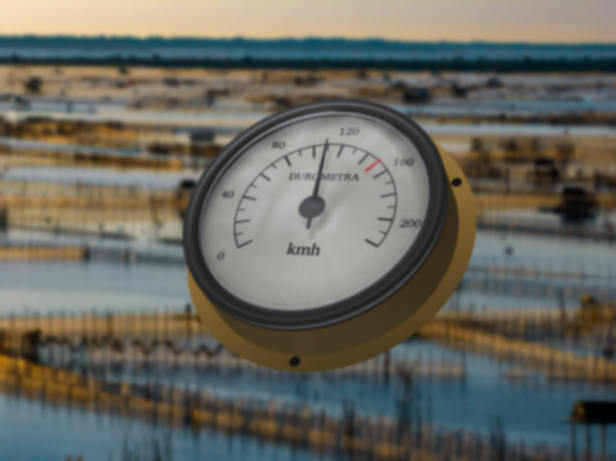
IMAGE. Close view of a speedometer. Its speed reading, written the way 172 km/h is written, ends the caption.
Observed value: 110 km/h
